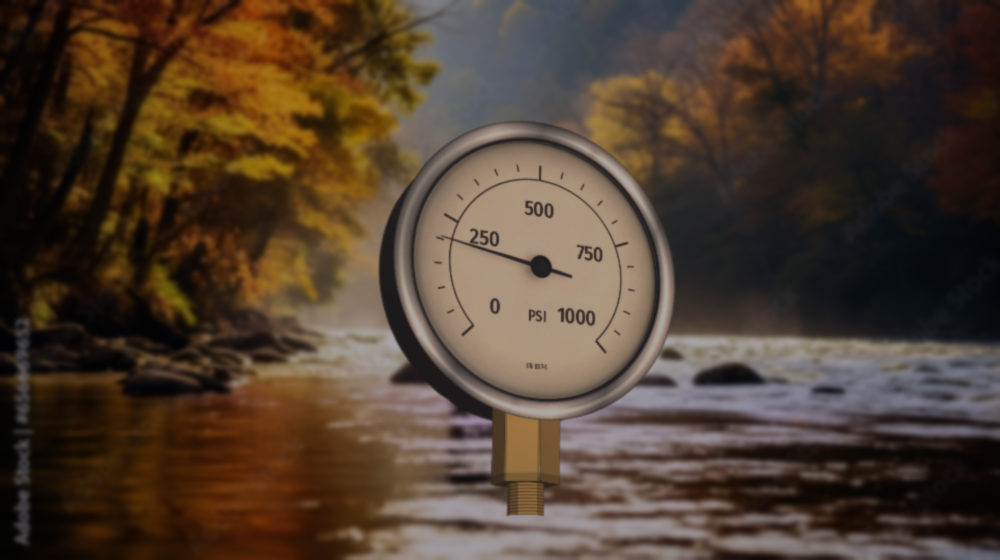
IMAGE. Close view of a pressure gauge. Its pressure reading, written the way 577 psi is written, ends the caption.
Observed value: 200 psi
